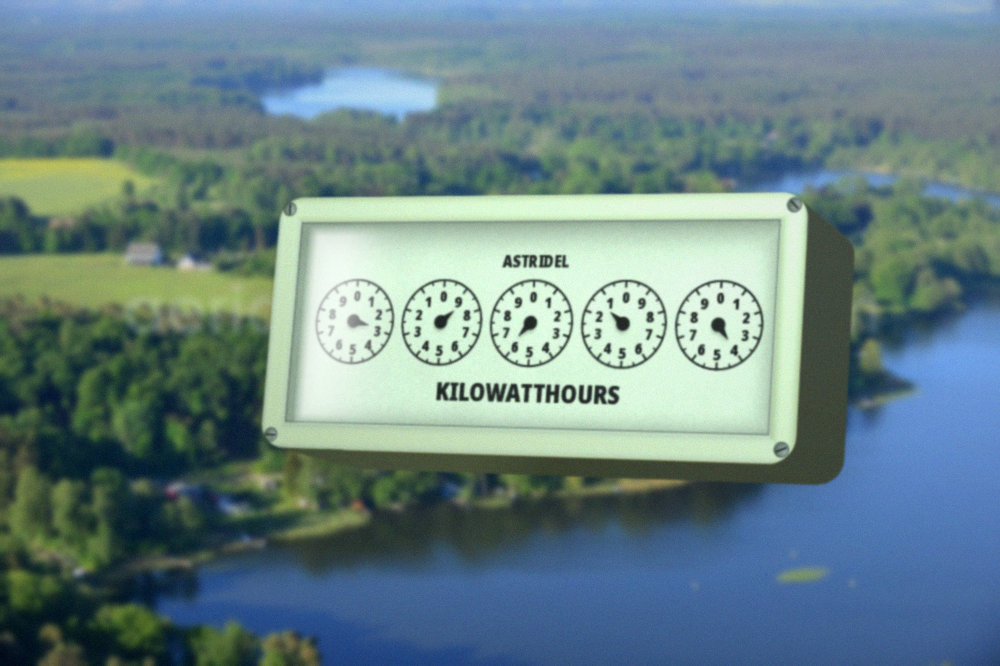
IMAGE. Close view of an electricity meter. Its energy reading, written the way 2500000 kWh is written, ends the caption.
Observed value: 28614 kWh
